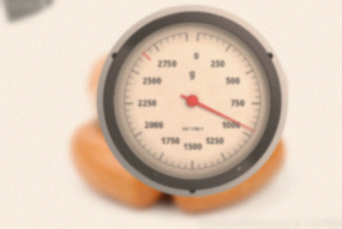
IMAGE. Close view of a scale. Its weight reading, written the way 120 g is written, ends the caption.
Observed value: 950 g
